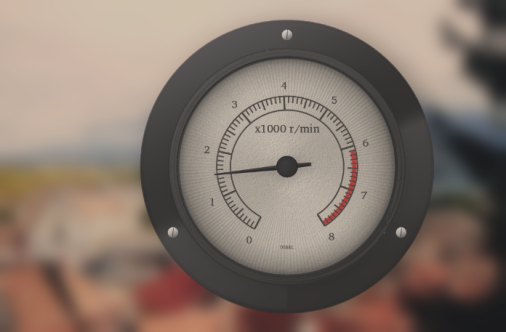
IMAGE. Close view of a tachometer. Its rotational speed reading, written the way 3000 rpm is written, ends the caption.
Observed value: 1500 rpm
